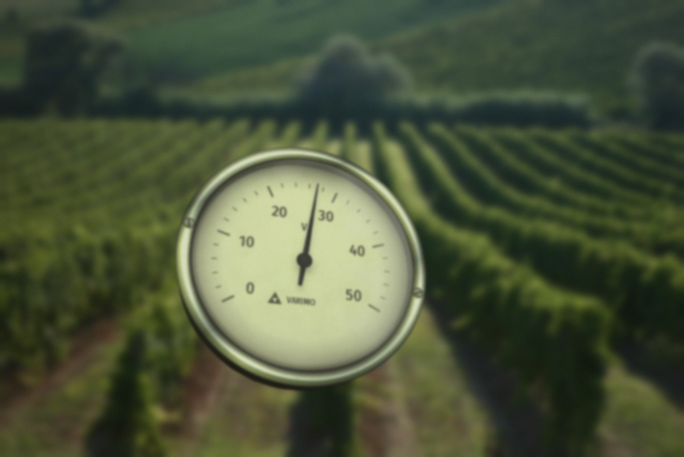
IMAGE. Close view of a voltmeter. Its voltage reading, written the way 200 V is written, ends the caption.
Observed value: 27 V
